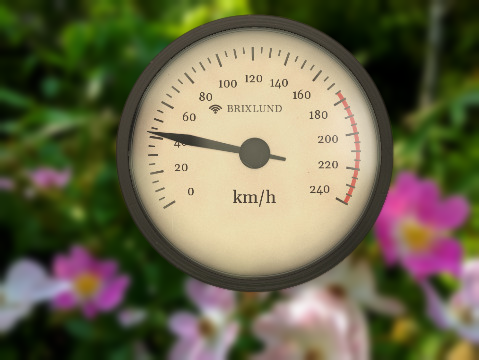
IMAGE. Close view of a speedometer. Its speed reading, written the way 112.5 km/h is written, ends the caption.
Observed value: 42.5 km/h
